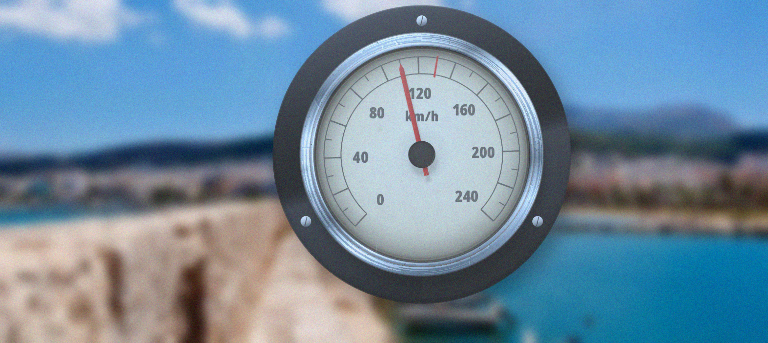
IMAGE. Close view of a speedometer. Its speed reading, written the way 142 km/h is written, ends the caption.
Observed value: 110 km/h
